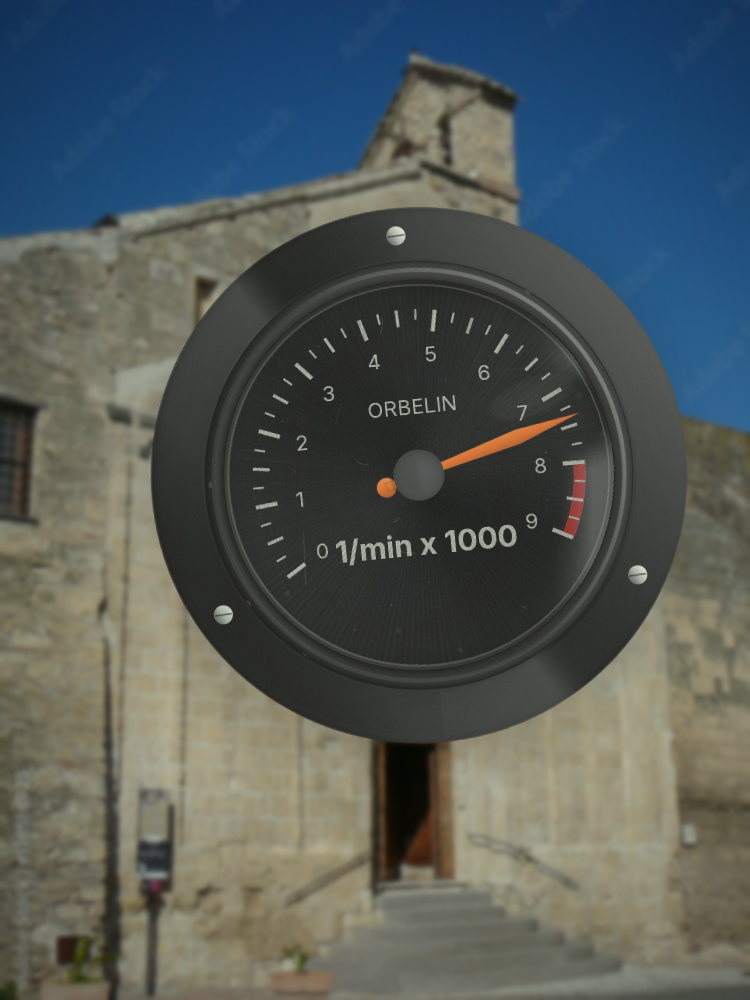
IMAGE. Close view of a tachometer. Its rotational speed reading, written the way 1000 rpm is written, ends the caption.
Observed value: 7375 rpm
